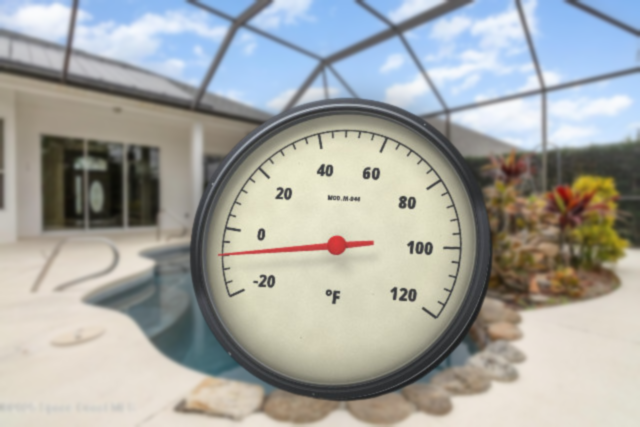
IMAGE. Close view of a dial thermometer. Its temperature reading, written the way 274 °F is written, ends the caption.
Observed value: -8 °F
